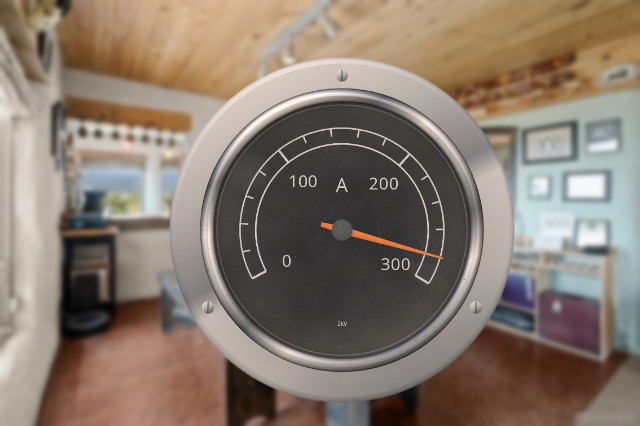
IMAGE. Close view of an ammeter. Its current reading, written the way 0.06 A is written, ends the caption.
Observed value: 280 A
